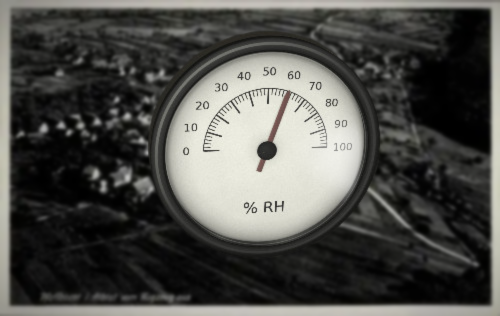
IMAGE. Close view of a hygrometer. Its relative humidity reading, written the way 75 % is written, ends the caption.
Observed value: 60 %
